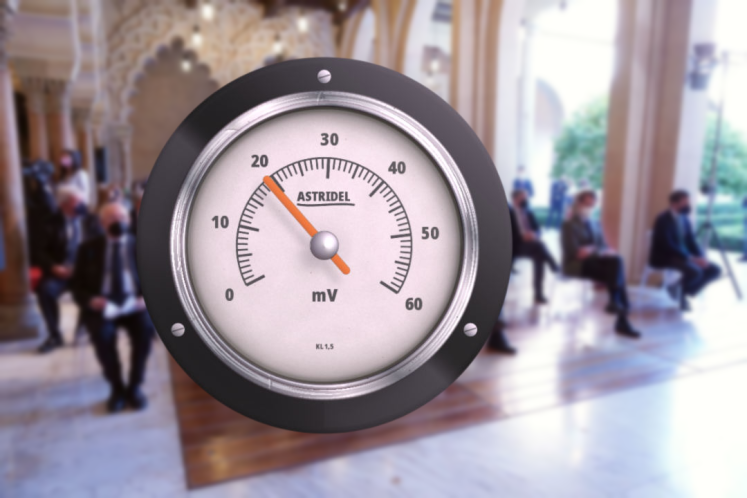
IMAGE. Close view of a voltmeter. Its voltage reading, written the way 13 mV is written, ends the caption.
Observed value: 19 mV
